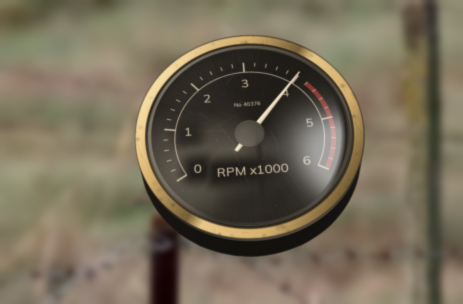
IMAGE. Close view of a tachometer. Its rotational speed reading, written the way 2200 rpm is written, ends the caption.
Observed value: 4000 rpm
